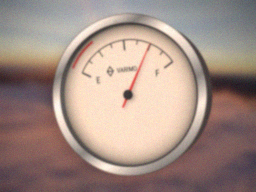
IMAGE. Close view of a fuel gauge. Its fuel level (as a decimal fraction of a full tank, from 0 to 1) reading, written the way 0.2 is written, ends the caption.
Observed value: 0.75
